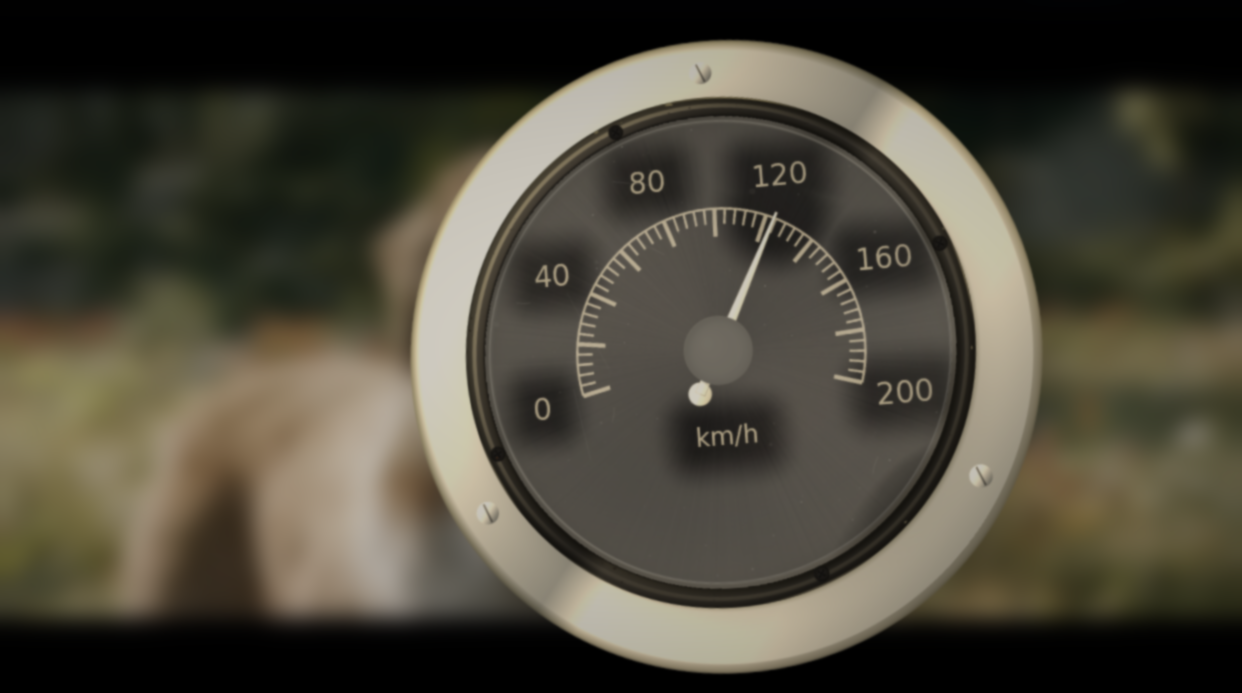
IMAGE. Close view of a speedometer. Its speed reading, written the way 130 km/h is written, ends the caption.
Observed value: 124 km/h
